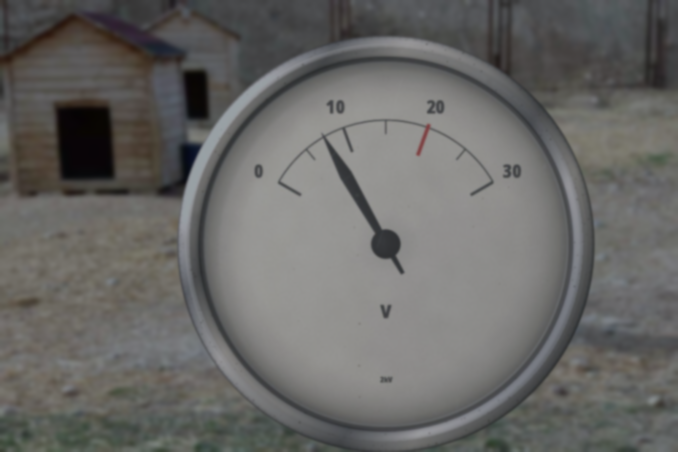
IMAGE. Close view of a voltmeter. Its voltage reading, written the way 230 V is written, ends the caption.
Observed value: 7.5 V
